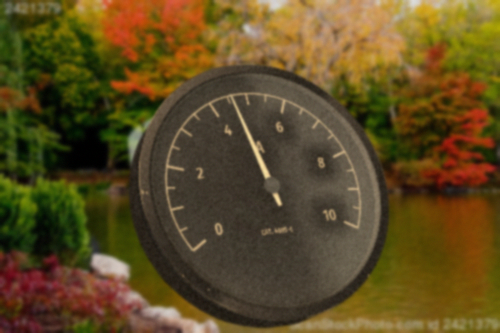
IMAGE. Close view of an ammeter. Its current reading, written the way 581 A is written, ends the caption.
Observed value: 4.5 A
